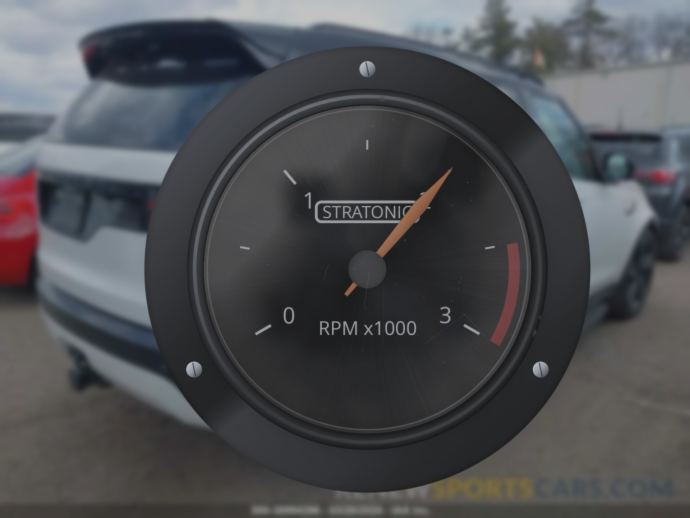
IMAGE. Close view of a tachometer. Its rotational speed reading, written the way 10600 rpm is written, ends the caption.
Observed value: 2000 rpm
